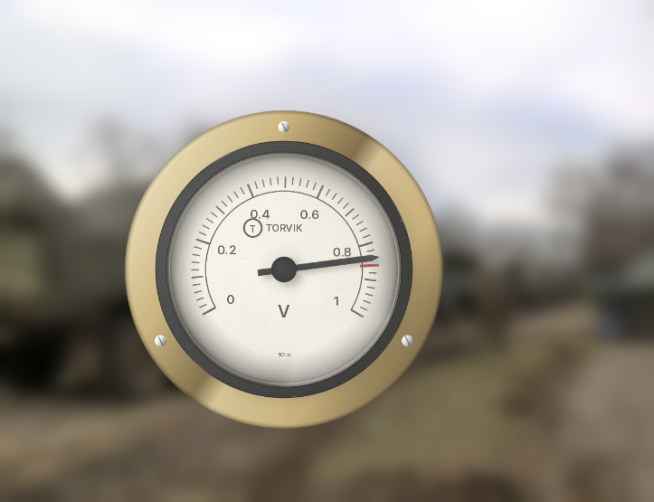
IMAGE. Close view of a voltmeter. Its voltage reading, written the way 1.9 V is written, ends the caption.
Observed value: 0.84 V
